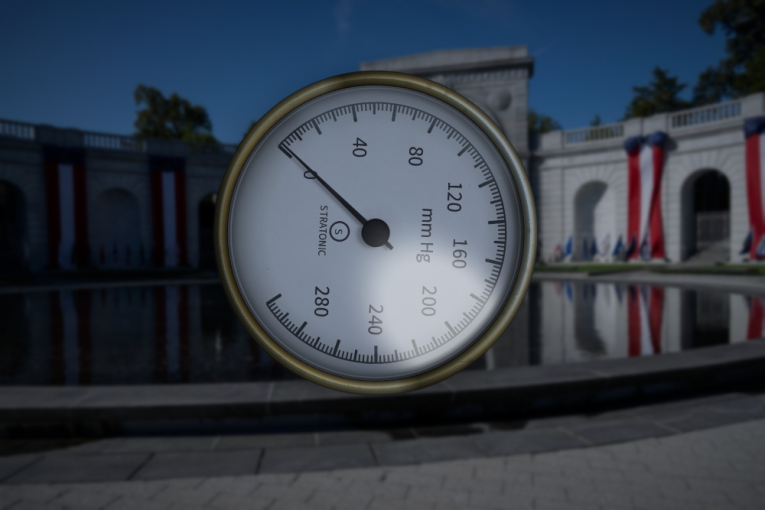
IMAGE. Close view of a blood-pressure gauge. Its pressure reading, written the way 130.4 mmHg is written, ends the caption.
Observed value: 2 mmHg
